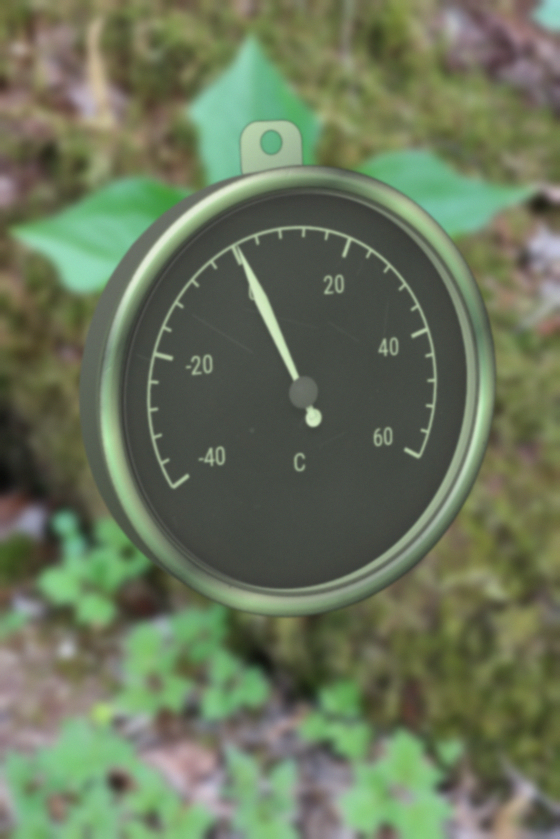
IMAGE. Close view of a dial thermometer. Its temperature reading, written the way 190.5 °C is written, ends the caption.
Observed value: 0 °C
